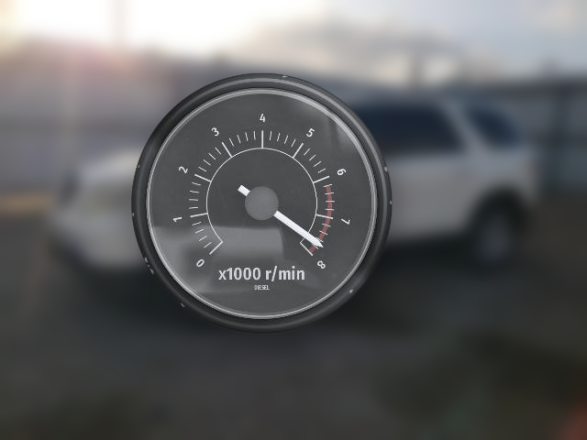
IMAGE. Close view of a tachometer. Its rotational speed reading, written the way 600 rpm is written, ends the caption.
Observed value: 7700 rpm
